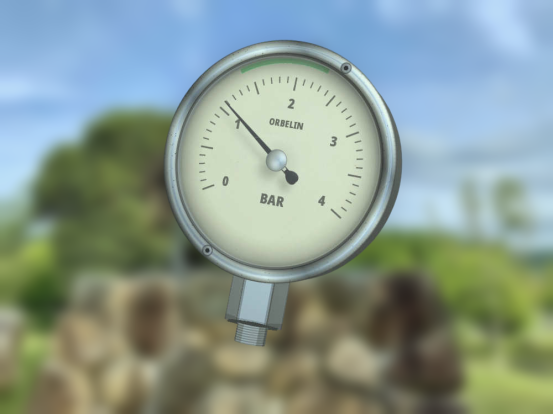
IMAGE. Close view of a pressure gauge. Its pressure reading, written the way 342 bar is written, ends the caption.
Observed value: 1.1 bar
